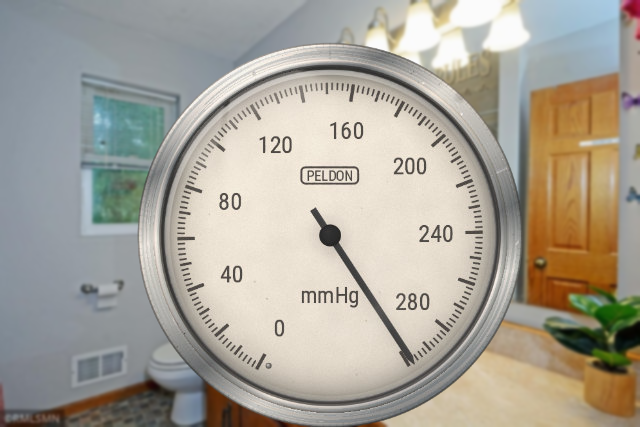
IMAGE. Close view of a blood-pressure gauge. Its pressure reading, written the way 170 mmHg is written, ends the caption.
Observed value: 298 mmHg
